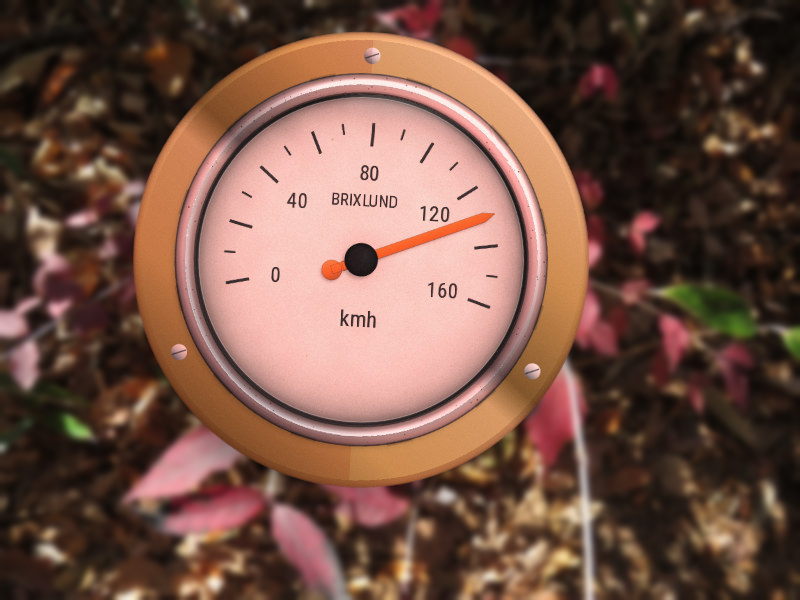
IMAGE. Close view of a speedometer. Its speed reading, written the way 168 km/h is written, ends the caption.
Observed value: 130 km/h
